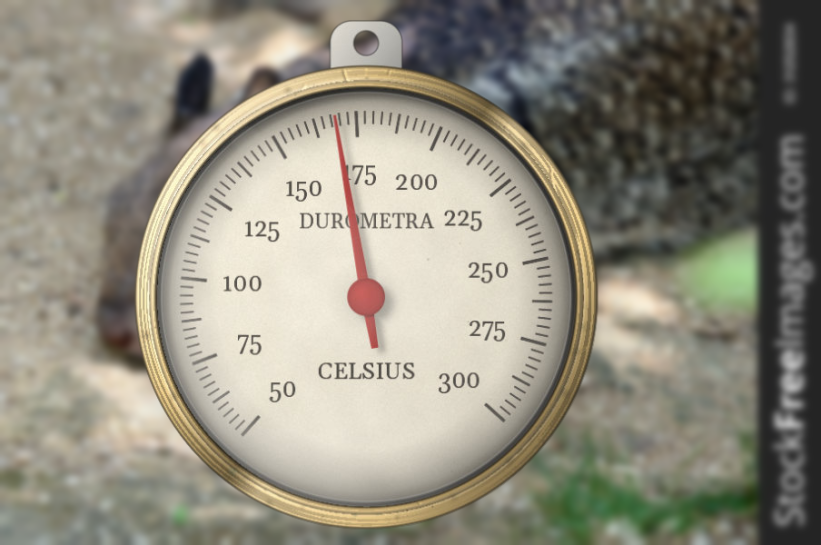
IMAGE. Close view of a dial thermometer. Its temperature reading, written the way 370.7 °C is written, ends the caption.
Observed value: 168.75 °C
